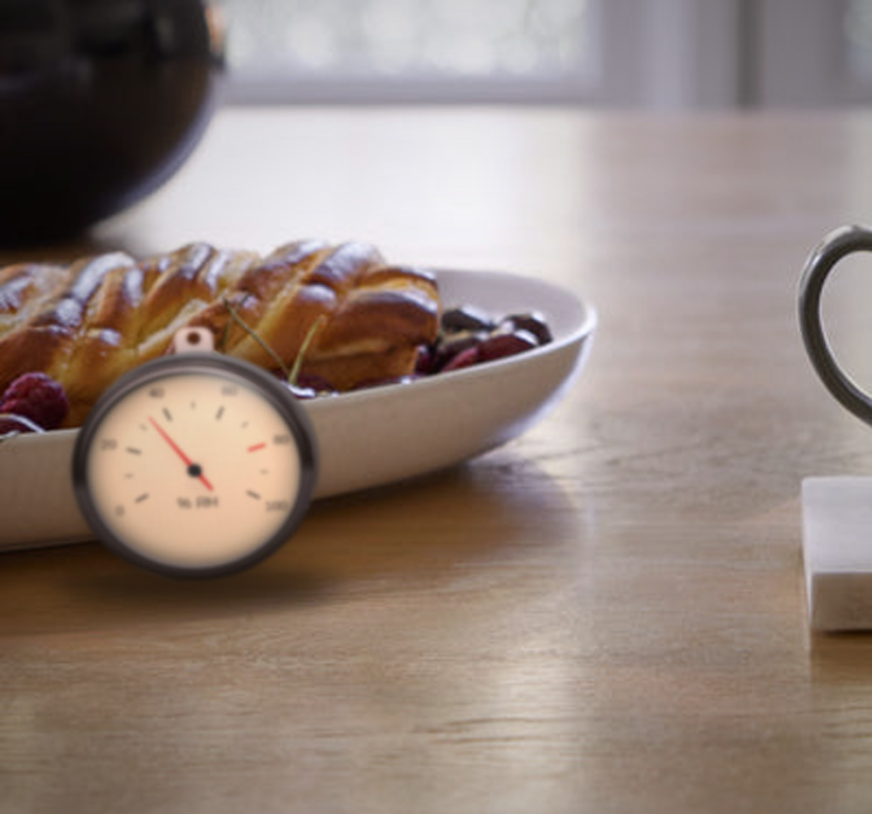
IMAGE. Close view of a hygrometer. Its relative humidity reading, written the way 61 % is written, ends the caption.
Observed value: 35 %
